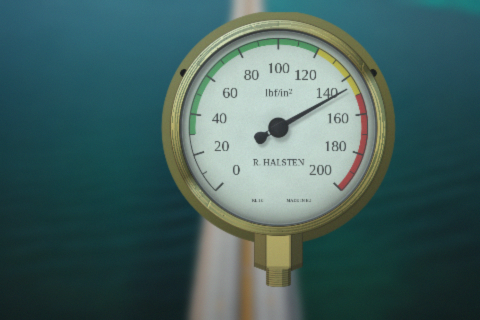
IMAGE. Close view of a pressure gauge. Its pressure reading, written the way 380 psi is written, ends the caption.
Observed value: 145 psi
